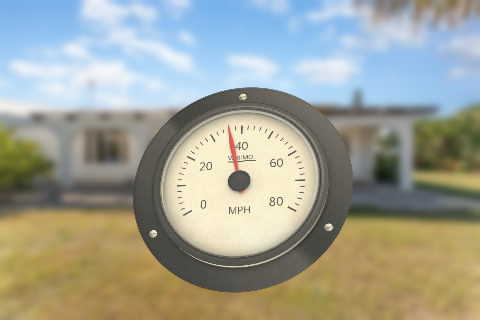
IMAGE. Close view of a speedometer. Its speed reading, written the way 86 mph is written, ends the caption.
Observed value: 36 mph
